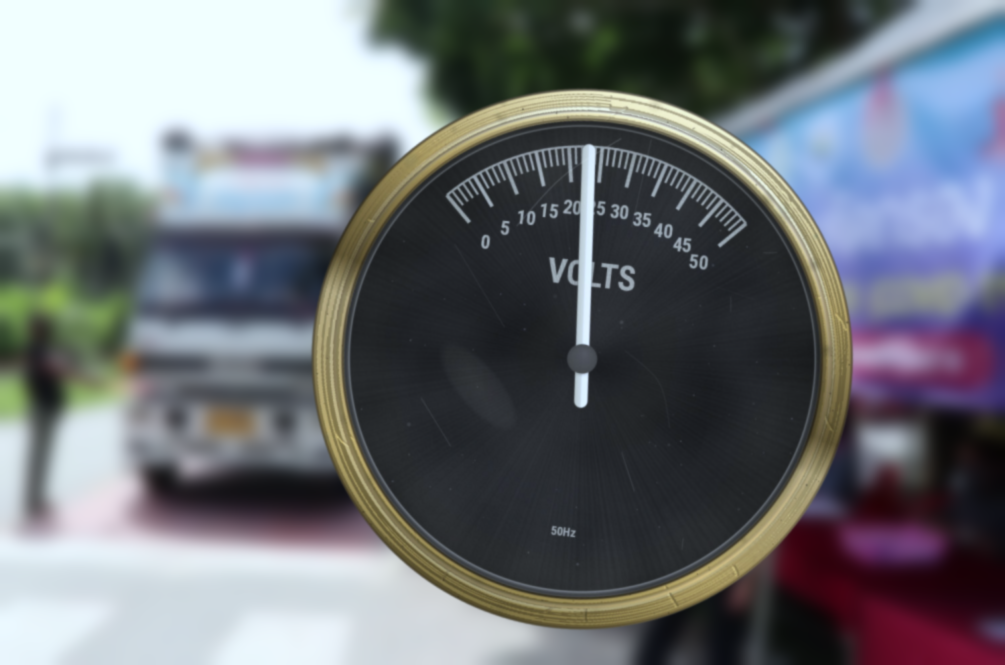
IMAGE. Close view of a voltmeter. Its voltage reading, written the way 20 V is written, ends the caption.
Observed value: 23 V
